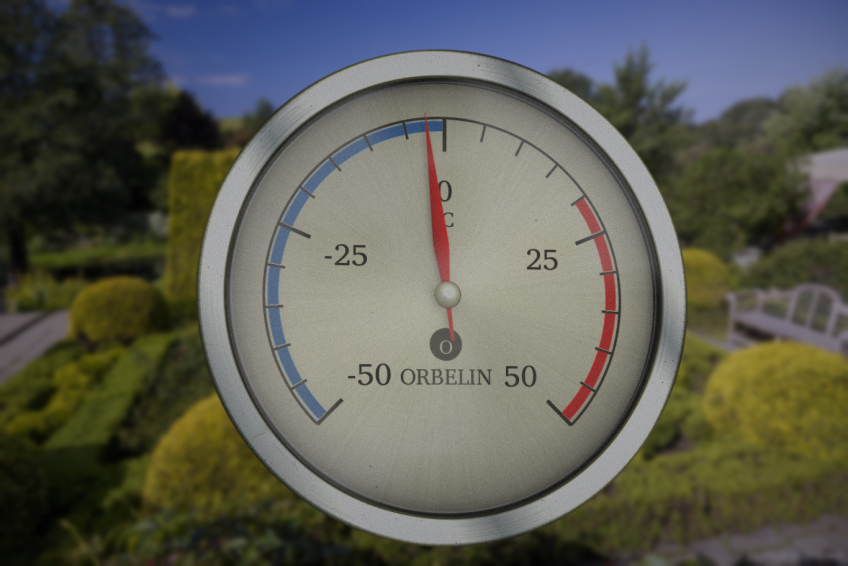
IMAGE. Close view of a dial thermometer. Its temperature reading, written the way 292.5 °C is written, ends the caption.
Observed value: -2.5 °C
